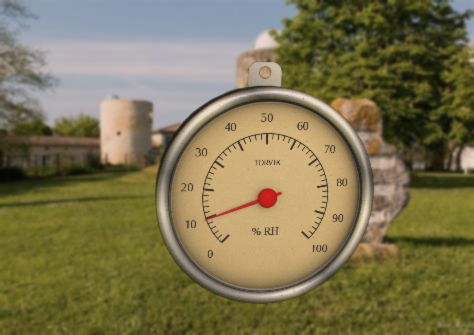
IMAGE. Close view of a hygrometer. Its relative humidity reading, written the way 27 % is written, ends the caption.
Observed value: 10 %
